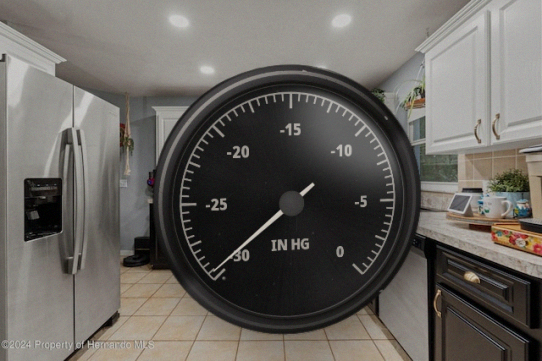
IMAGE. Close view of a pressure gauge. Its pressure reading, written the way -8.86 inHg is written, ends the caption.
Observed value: -29.5 inHg
